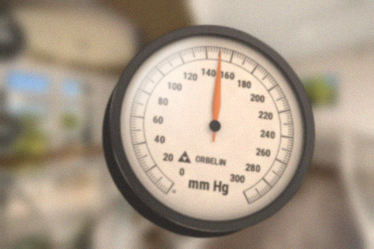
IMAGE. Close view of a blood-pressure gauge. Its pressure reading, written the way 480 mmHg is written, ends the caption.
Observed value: 150 mmHg
